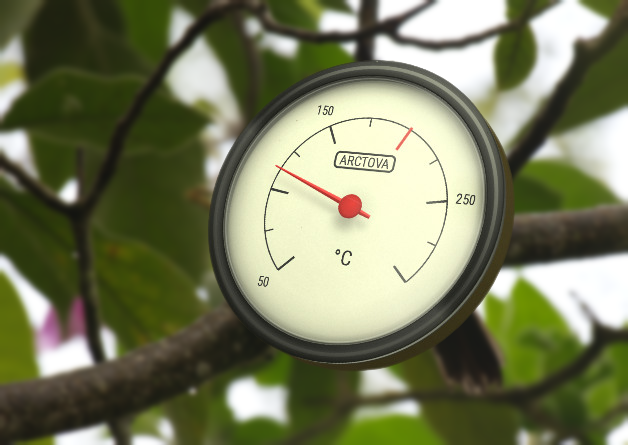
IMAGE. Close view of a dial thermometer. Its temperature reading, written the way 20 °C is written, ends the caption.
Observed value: 112.5 °C
